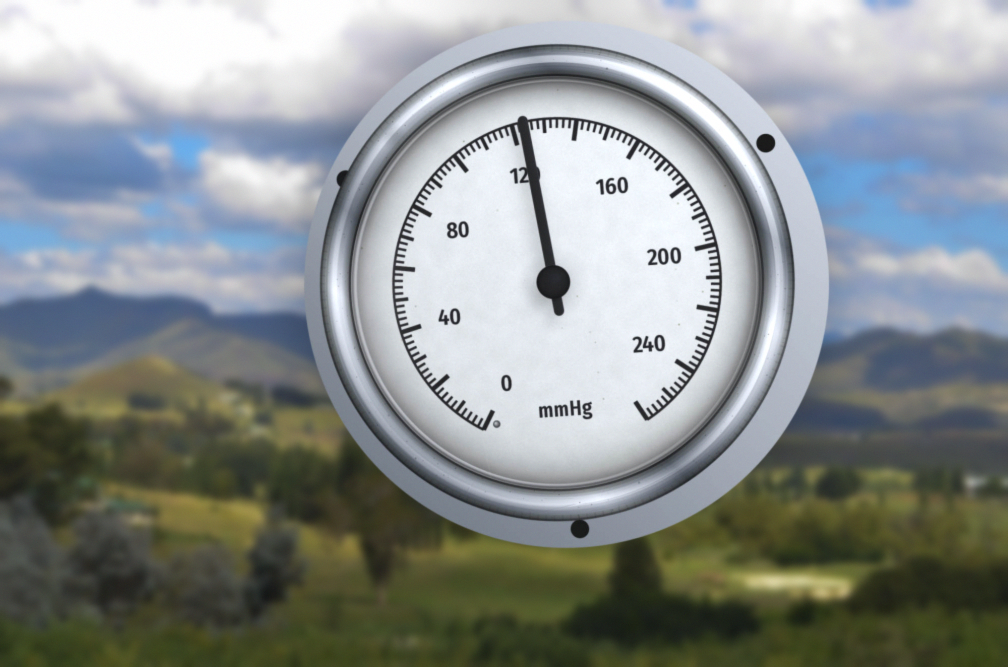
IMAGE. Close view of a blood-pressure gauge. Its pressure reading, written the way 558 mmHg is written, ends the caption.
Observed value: 124 mmHg
